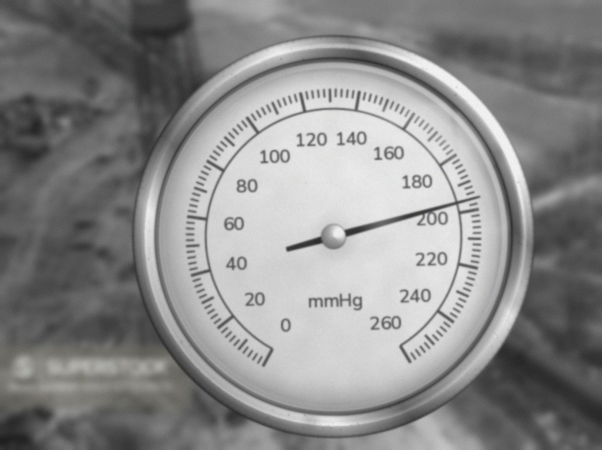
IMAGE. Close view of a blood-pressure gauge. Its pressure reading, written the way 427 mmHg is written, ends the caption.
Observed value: 196 mmHg
